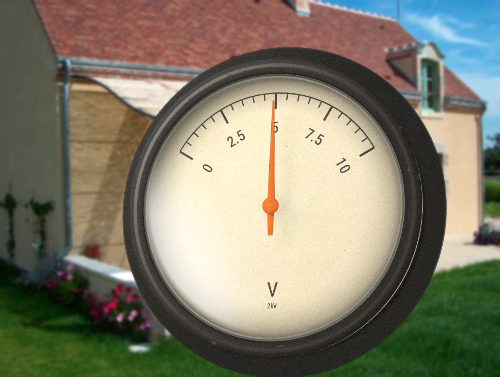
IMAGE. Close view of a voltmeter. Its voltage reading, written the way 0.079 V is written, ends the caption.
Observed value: 5 V
